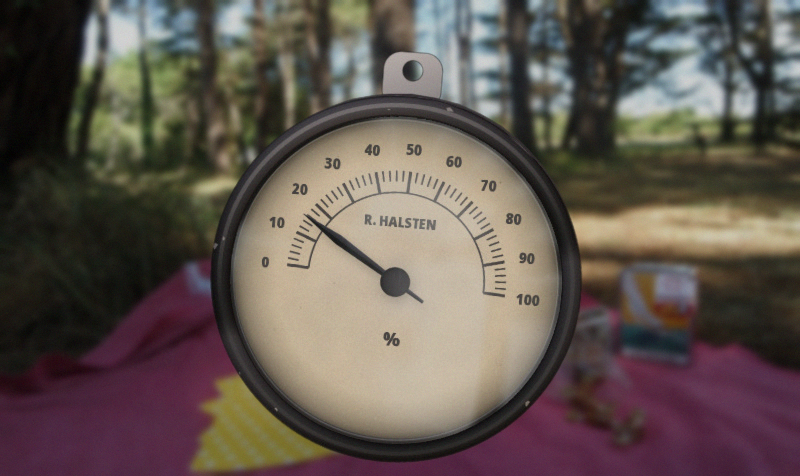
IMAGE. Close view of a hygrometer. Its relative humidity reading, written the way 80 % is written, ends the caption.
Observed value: 16 %
